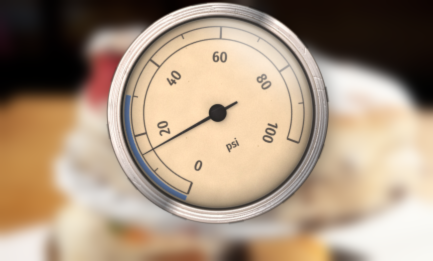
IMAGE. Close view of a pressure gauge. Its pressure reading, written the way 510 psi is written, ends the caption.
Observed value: 15 psi
